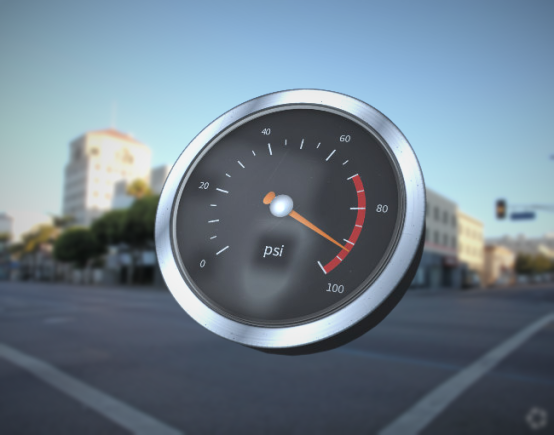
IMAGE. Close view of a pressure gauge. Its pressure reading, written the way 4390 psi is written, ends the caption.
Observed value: 92.5 psi
